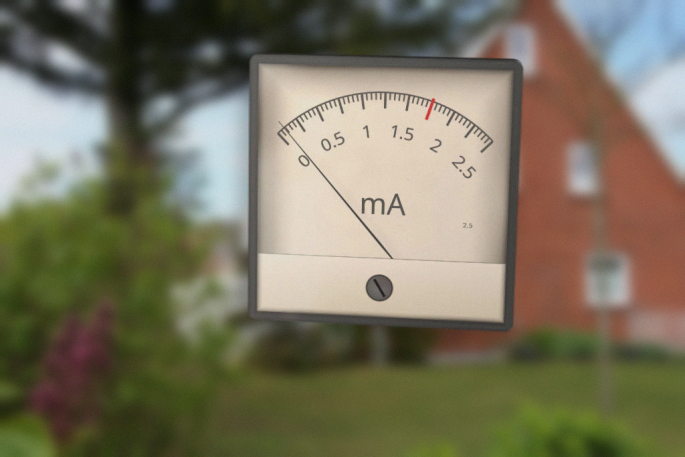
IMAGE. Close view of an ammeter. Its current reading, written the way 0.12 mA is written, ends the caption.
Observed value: 0.1 mA
